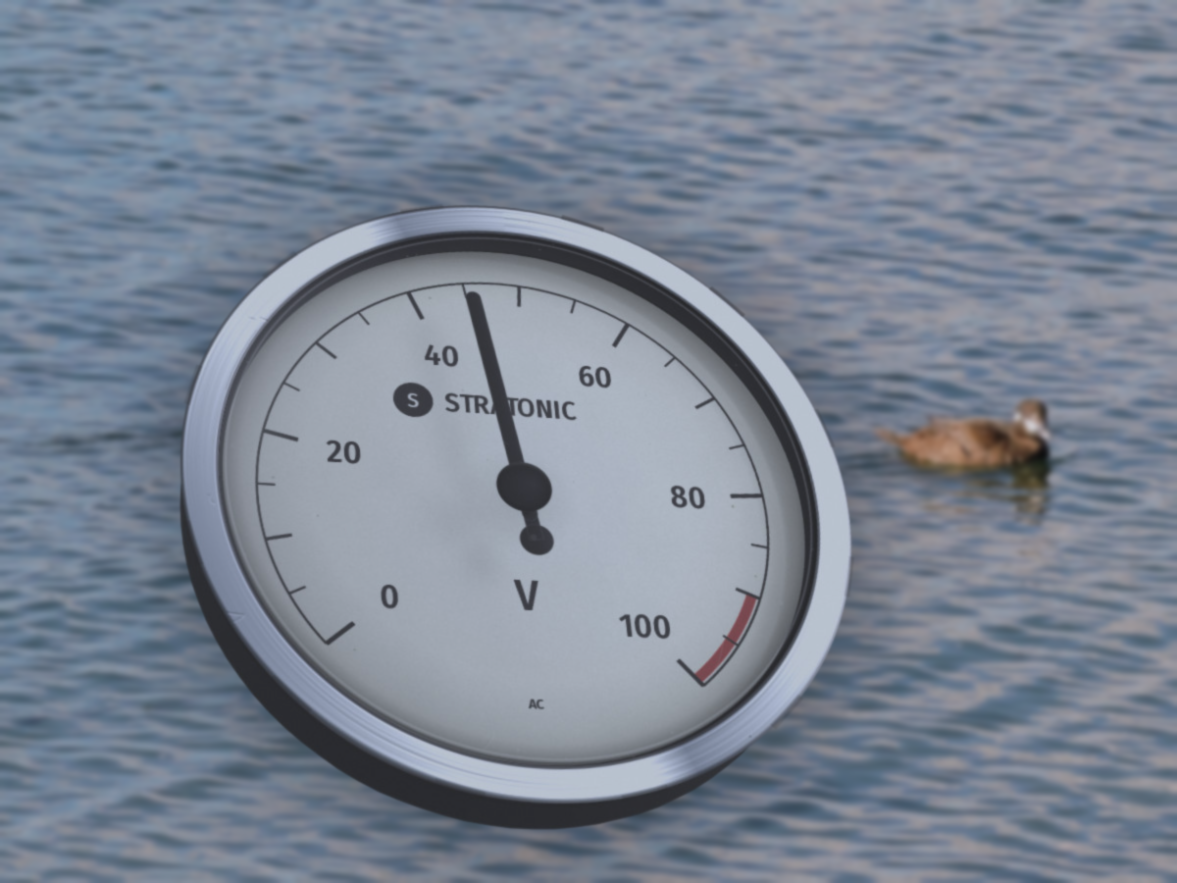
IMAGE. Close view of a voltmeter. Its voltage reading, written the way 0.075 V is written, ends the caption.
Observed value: 45 V
